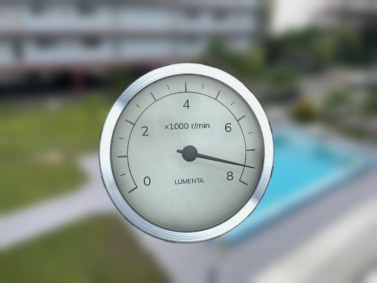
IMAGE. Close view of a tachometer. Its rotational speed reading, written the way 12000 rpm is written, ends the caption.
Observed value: 7500 rpm
